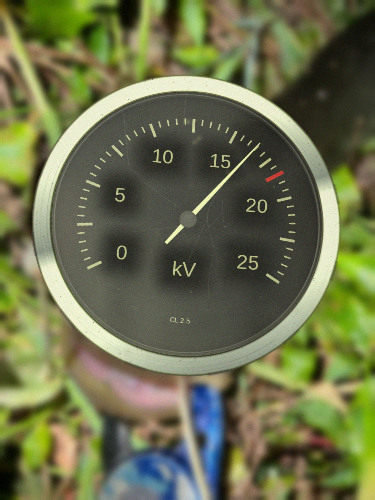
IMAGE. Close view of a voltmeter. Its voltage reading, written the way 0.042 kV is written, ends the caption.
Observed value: 16.5 kV
